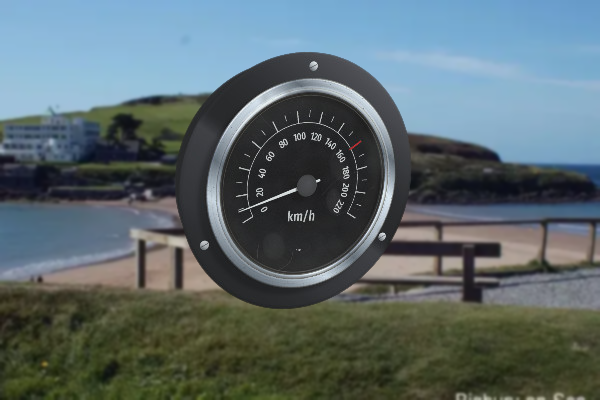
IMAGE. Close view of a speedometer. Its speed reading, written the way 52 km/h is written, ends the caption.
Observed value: 10 km/h
